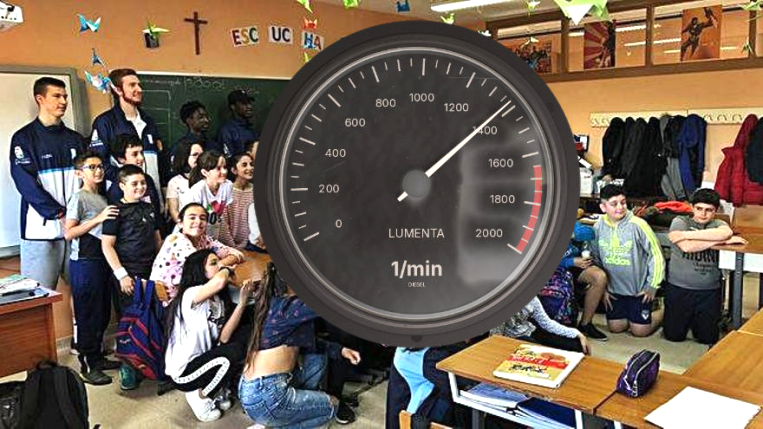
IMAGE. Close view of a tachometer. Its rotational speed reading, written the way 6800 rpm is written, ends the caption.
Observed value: 1375 rpm
